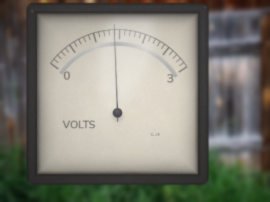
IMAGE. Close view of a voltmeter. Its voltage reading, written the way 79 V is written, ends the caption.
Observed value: 1.4 V
